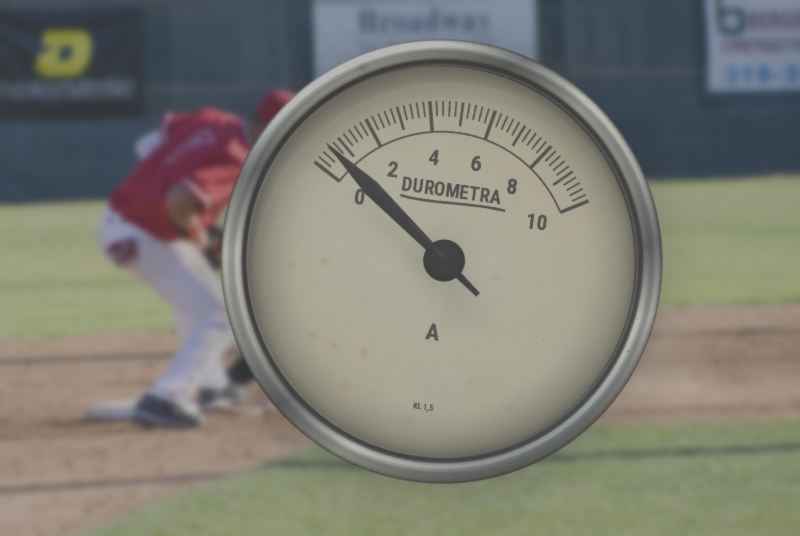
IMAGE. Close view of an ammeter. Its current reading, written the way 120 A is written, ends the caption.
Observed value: 0.6 A
